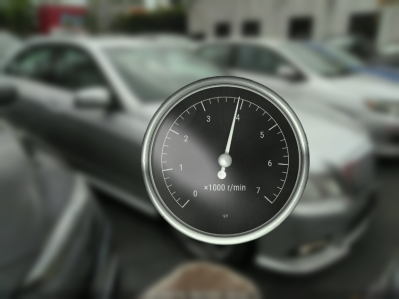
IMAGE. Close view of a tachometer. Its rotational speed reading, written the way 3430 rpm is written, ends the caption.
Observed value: 3900 rpm
